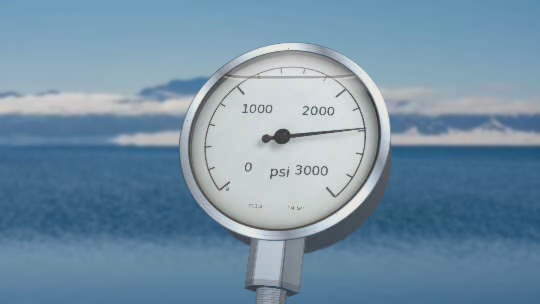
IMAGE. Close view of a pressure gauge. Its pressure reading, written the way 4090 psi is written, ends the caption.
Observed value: 2400 psi
